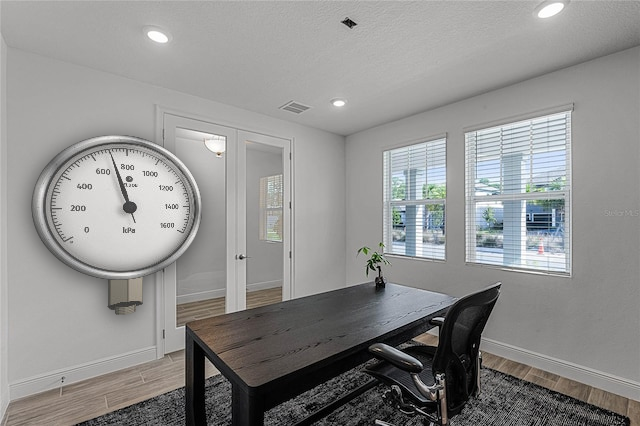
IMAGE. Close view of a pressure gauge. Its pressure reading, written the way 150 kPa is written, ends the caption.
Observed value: 700 kPa
